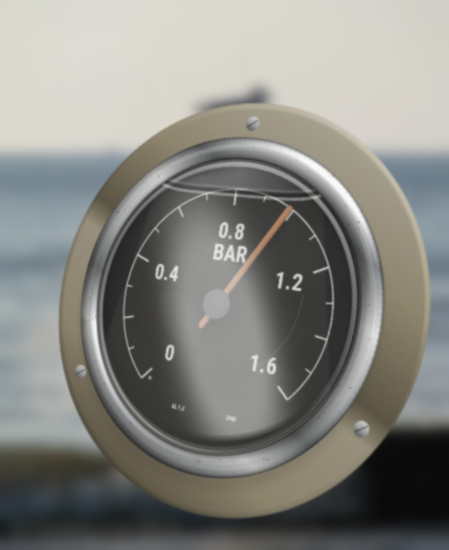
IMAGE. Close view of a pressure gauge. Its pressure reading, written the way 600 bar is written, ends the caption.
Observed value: 1 bar
